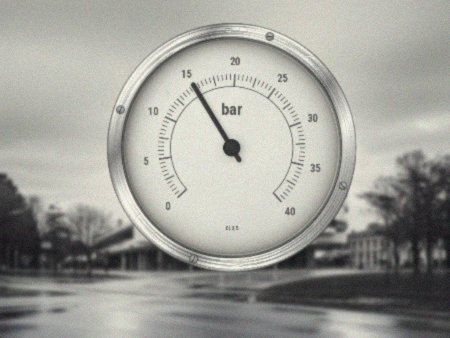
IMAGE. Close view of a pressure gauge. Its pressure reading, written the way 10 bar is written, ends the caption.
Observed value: 15 bar
